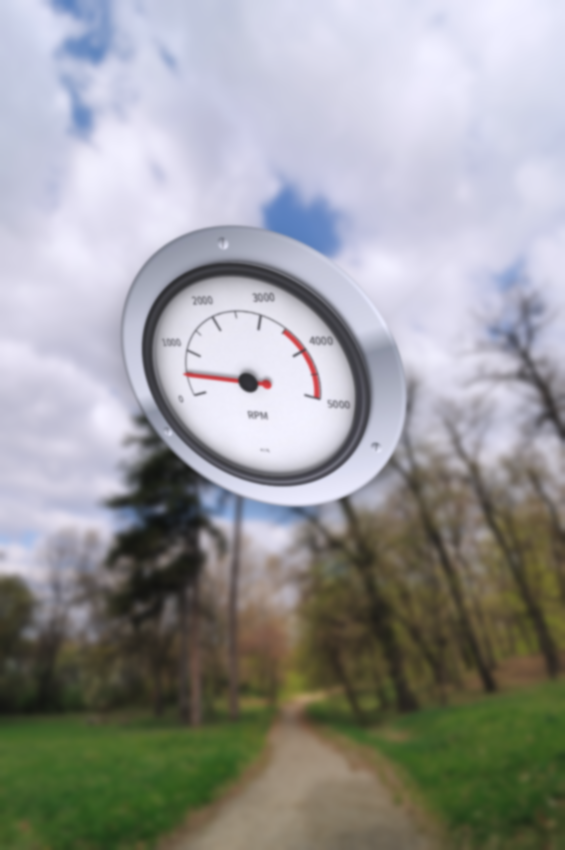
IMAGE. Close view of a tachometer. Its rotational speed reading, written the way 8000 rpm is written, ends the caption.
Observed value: 500 rpm
